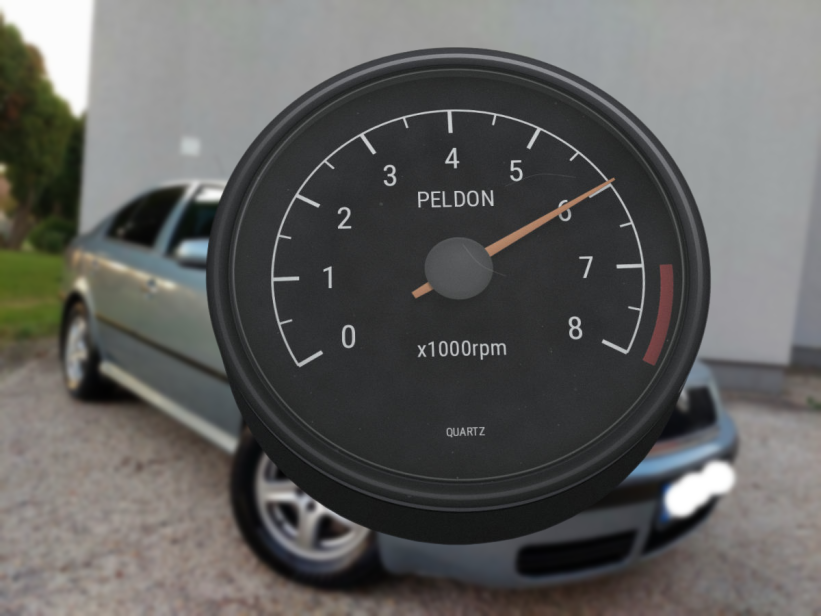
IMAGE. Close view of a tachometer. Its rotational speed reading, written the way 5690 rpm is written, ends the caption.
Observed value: 6000 rpm
